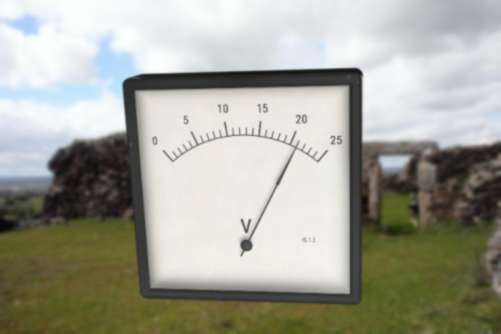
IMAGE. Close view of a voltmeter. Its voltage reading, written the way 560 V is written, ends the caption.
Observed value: 21 V
